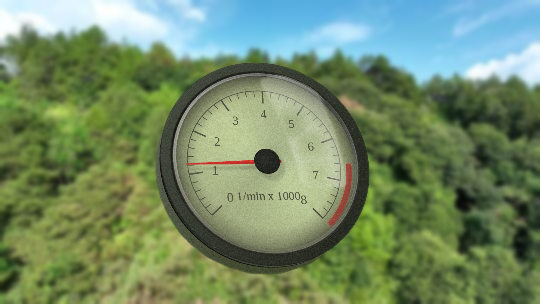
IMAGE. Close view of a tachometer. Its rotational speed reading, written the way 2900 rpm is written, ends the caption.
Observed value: 1200 rpm
